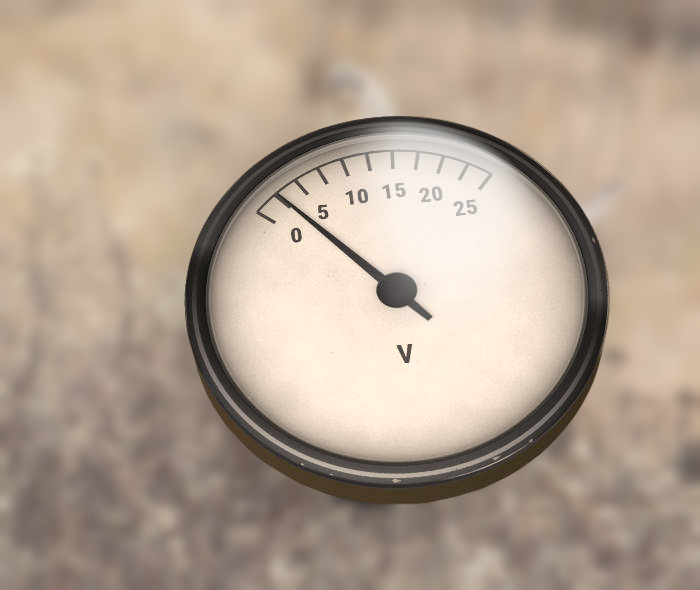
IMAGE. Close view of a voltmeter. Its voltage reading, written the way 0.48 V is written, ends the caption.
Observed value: 2.5 V
